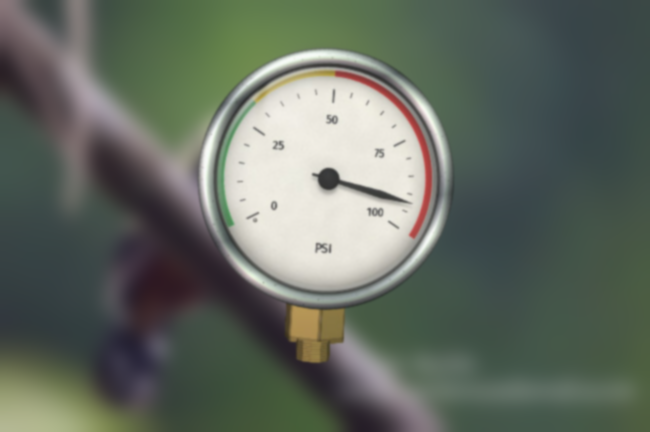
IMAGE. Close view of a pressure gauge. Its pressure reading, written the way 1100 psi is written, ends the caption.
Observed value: 92.5 psi
